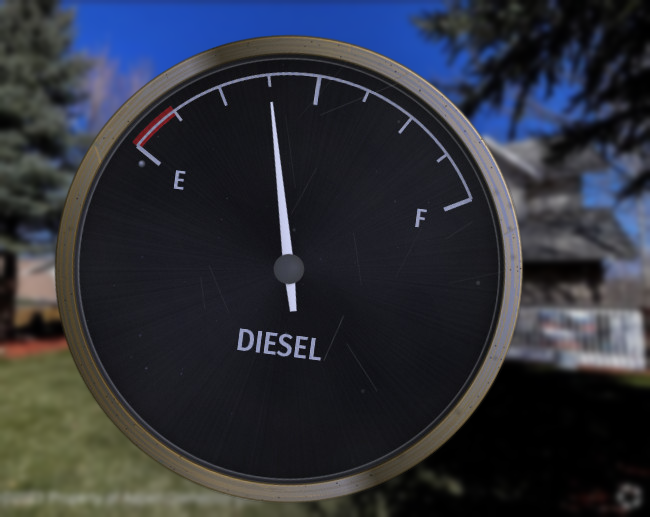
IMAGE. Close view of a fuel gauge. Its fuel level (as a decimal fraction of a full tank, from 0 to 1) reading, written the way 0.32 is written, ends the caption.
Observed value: 0.375
